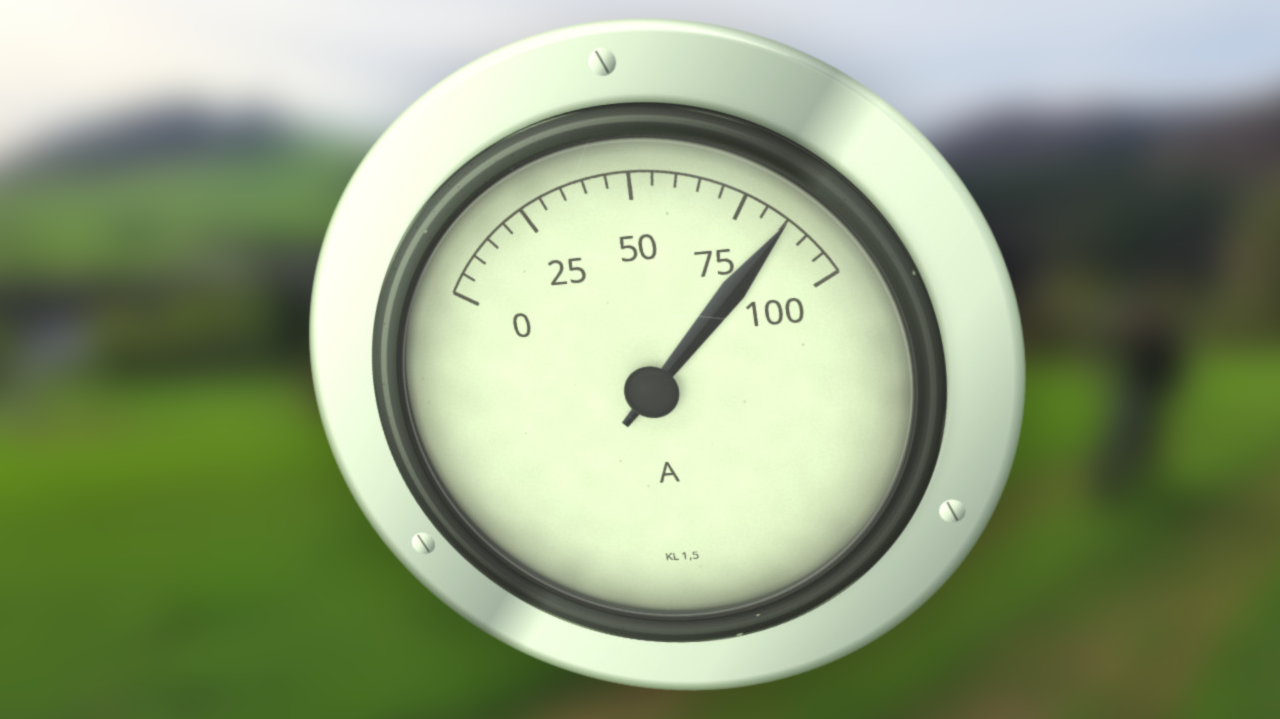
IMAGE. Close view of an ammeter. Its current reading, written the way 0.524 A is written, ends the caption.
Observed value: 85 A
